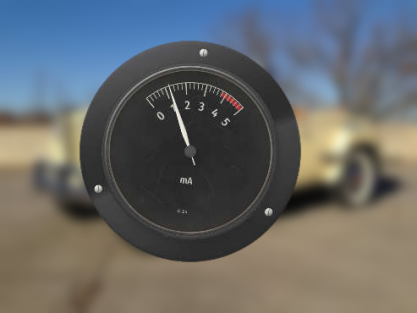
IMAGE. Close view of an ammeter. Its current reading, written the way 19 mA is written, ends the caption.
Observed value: 1.2 mA
